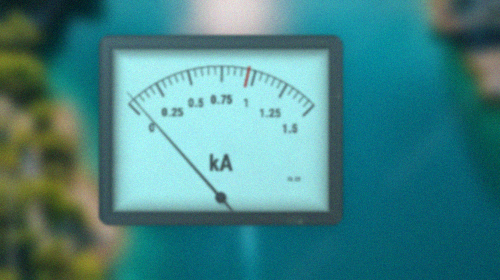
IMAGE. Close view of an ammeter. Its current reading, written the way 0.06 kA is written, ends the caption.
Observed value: 0.05 kA
